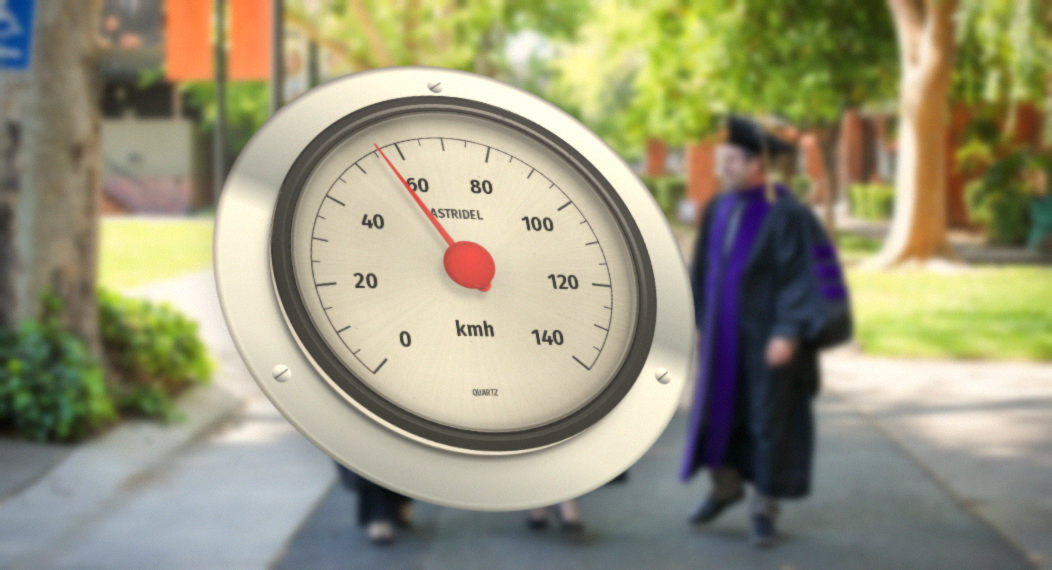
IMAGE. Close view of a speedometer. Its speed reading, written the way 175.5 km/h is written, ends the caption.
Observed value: 55 km/h
